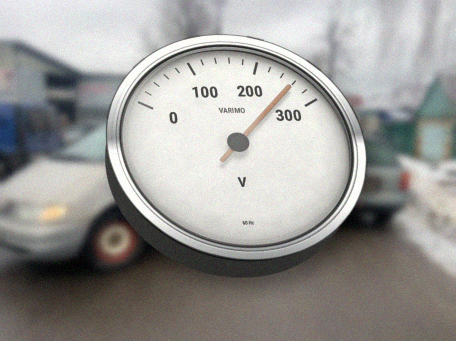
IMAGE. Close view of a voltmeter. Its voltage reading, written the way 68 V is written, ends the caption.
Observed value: 260 V
